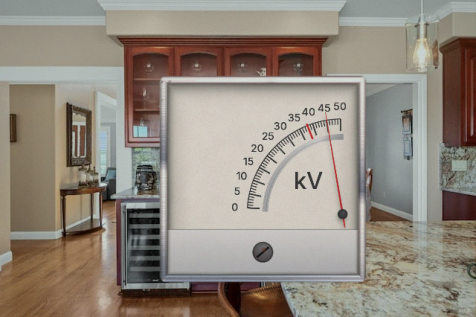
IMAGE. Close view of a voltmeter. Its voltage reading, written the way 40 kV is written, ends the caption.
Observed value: 45 kV
